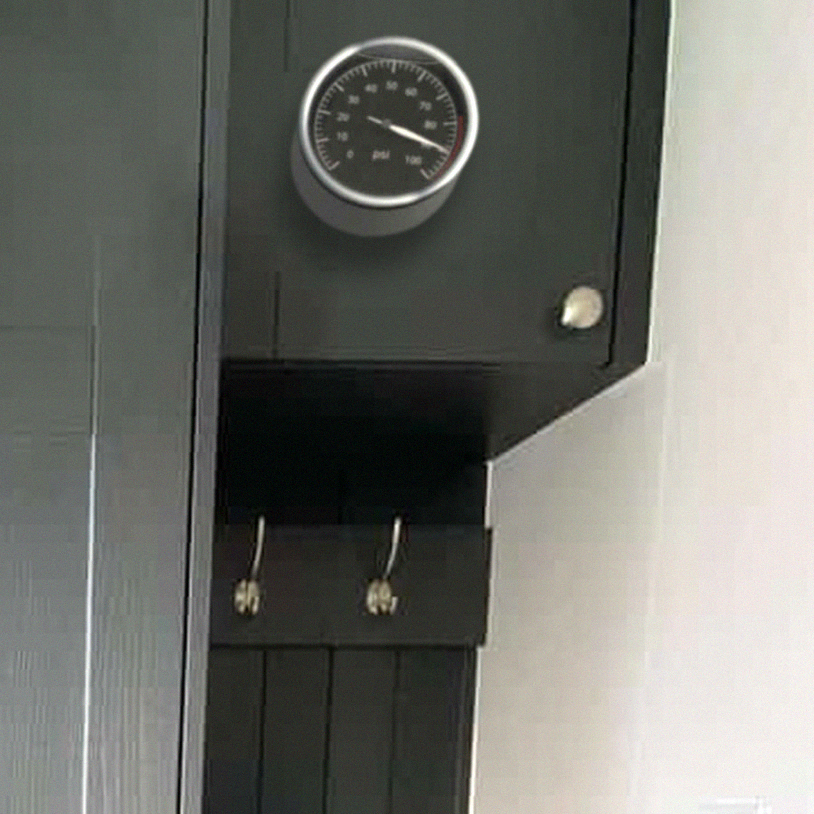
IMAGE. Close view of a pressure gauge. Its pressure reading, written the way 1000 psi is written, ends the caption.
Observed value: 90 psi
